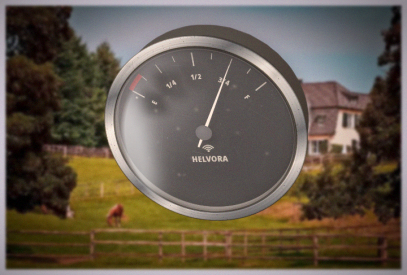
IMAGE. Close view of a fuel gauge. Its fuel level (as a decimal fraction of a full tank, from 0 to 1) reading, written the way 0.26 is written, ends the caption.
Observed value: 0.75
